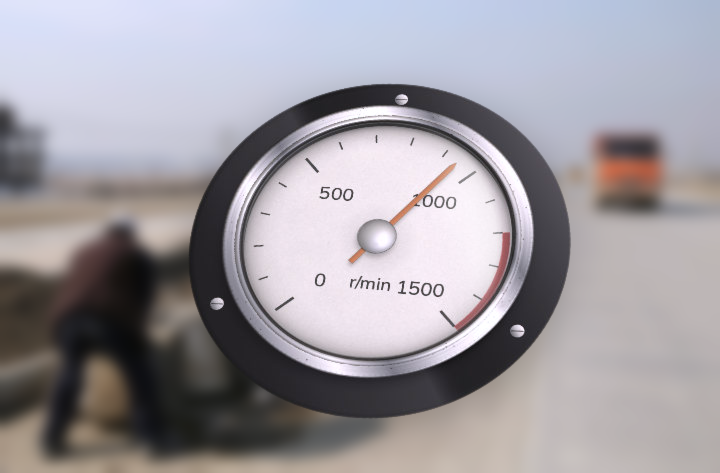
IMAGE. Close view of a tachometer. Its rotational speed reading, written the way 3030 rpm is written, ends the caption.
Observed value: 950 rpm
